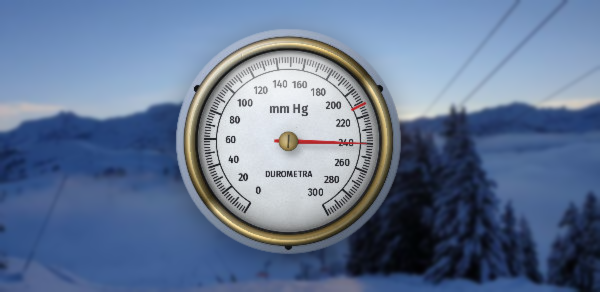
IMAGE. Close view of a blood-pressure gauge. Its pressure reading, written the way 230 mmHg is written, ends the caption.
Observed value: 240 mmHg
